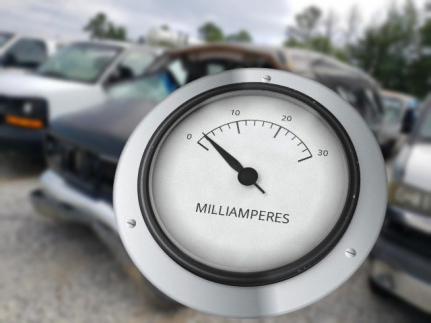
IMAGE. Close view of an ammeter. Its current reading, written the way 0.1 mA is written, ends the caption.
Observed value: 2 mA
